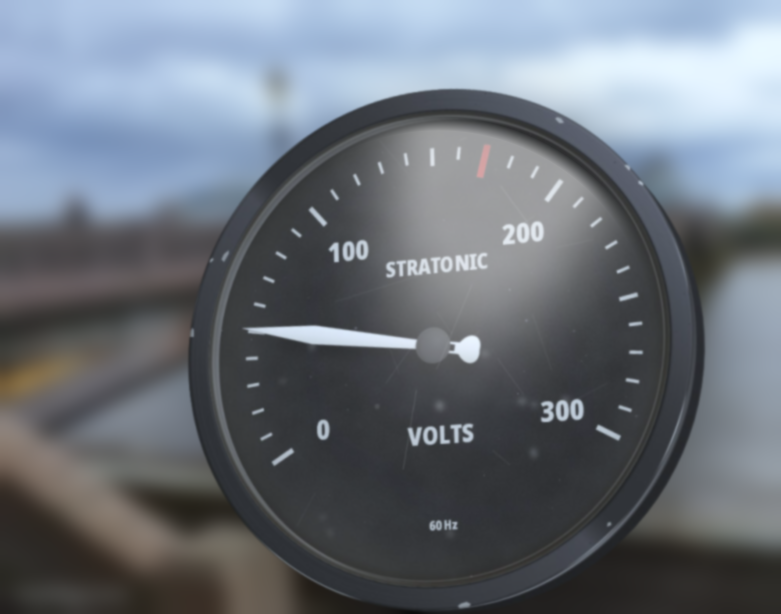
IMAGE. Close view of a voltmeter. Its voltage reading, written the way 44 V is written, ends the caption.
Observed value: 50 V
